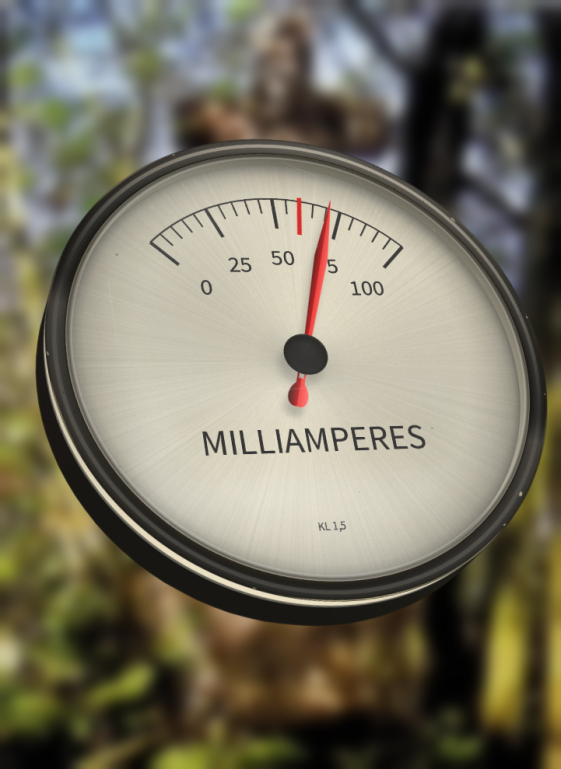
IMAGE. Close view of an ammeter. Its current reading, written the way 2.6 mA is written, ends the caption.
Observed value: 70 mA
